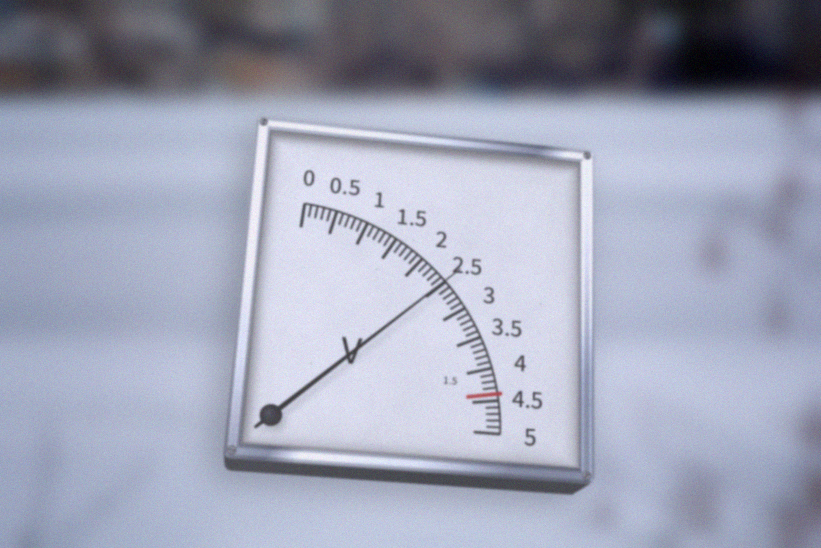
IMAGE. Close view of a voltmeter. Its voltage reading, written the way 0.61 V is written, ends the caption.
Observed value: 2.5 V
